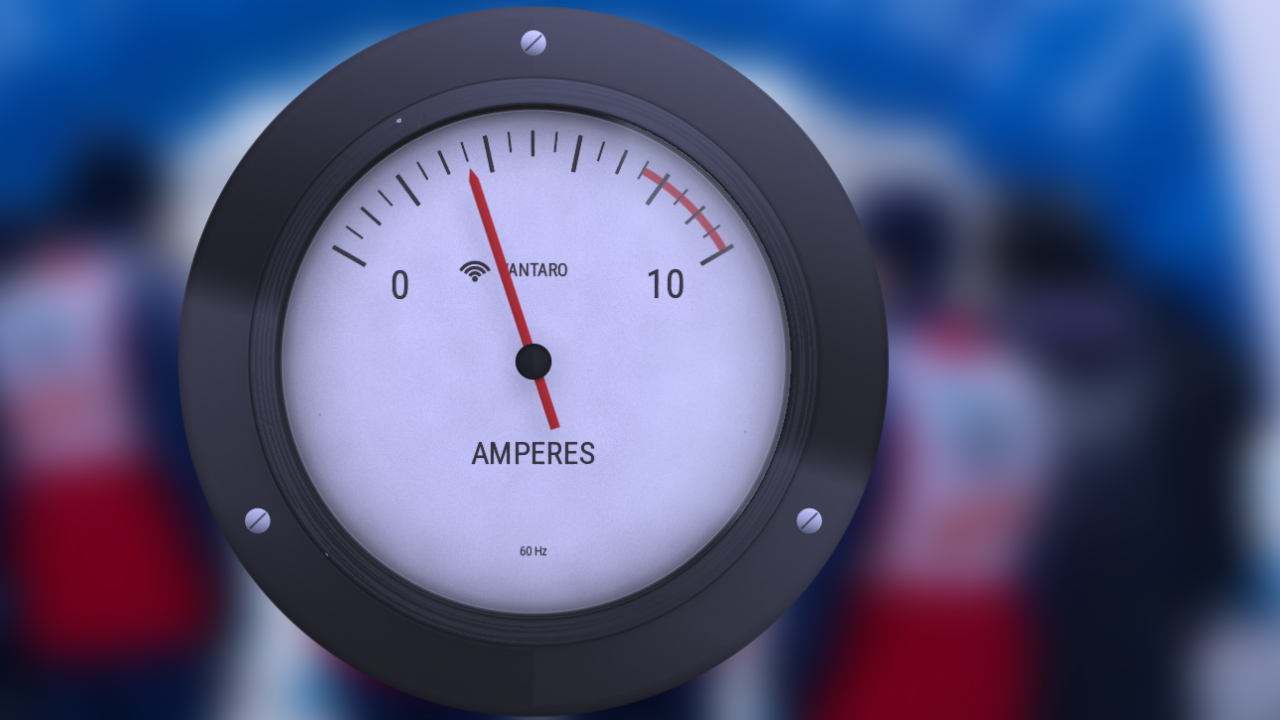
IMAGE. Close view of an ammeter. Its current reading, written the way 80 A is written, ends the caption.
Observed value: 3.5 A
